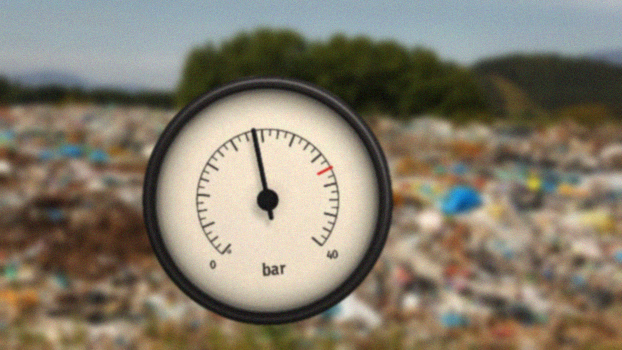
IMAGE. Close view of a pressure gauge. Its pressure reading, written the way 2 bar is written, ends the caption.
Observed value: 19 bar
